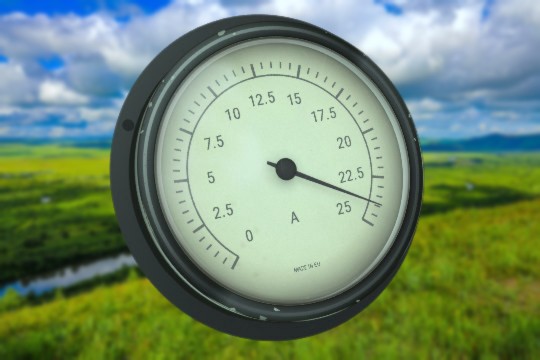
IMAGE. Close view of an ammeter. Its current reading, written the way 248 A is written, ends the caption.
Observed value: 24 A
